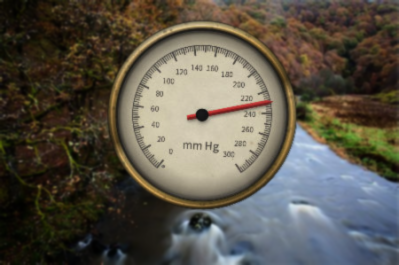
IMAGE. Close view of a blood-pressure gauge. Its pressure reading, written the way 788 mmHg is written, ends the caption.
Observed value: 230 mmHg
